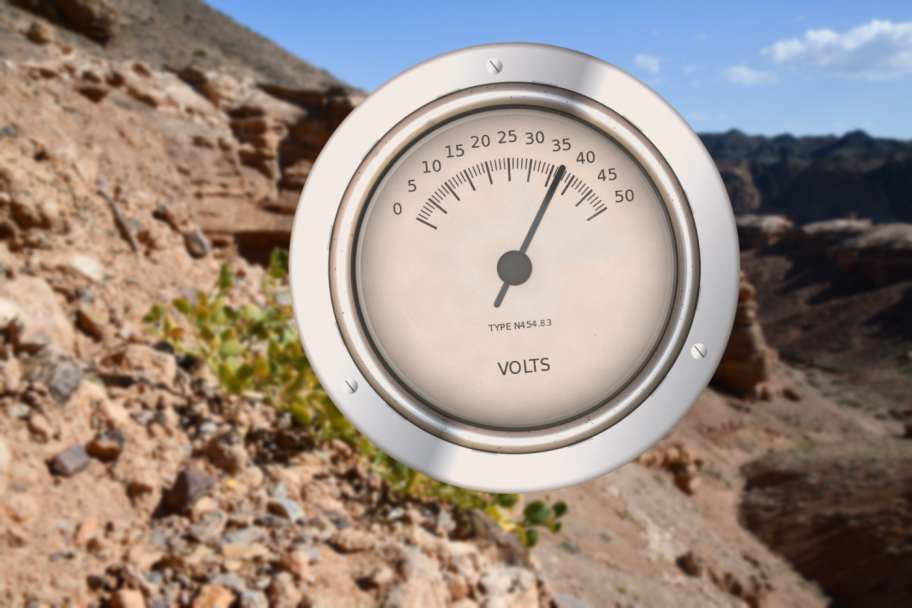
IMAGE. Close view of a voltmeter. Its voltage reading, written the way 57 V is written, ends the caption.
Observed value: 37 V
